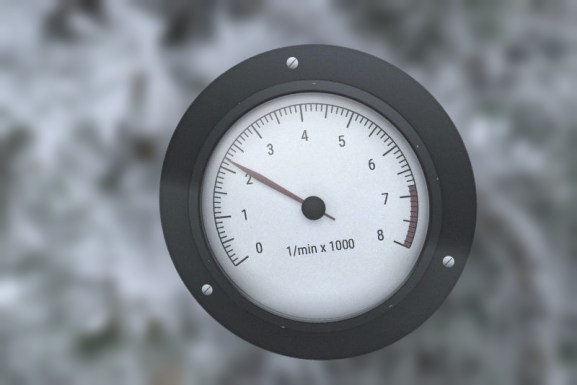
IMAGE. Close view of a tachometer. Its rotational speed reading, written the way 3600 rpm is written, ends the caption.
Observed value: 2200 rpm
